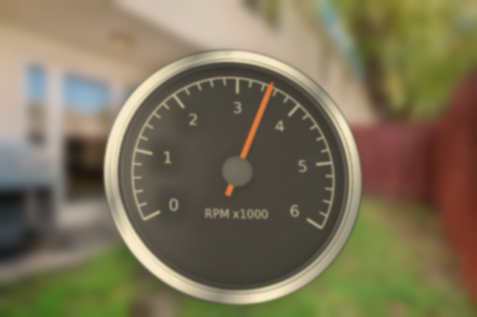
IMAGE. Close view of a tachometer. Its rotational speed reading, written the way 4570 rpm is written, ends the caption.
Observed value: 3500 rpm
